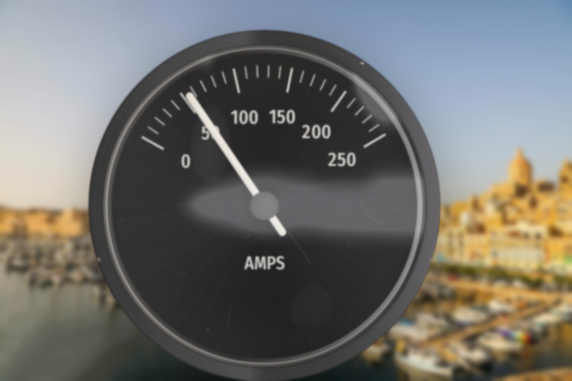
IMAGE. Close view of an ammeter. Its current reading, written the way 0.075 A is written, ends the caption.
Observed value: 55 A
